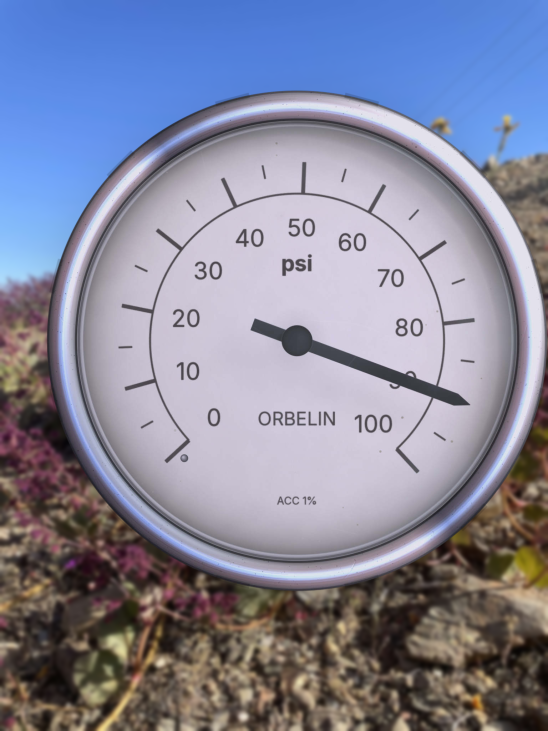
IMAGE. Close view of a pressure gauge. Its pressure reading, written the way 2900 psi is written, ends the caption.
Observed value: 90 psi
